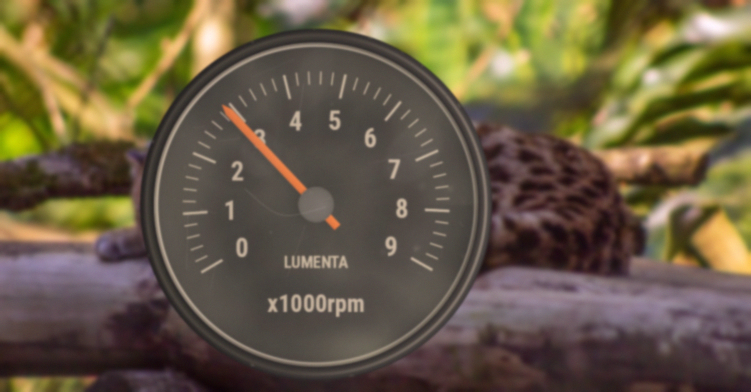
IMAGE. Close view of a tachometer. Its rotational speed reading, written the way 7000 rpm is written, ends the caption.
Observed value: 2900 rpm
